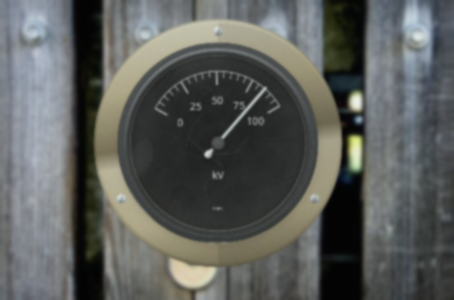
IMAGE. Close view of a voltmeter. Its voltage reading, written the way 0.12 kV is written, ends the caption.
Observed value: 85 kV
